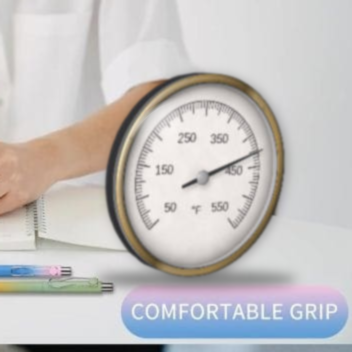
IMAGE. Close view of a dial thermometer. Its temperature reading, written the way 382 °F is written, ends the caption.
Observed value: 425 °F
